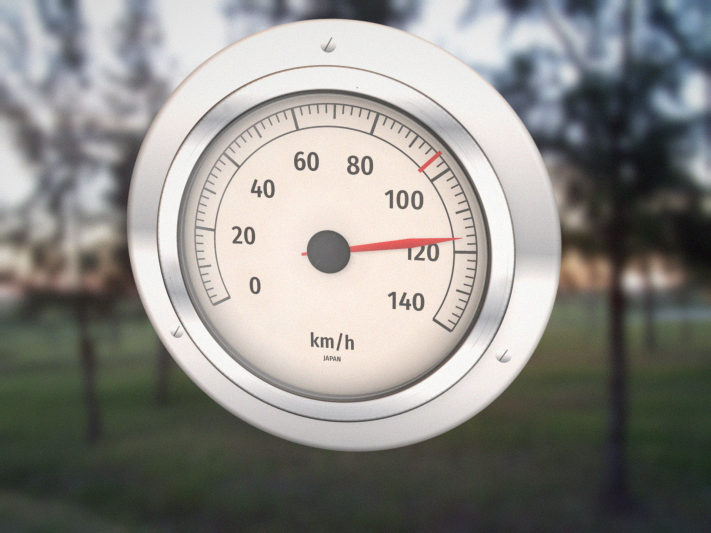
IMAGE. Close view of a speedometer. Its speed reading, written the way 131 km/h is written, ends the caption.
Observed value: 116 km/h
